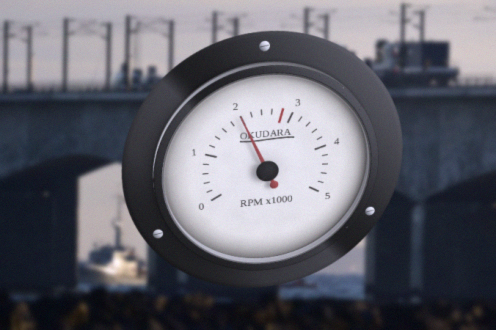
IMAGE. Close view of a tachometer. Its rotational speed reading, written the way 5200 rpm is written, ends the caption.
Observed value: 2000 rpm
